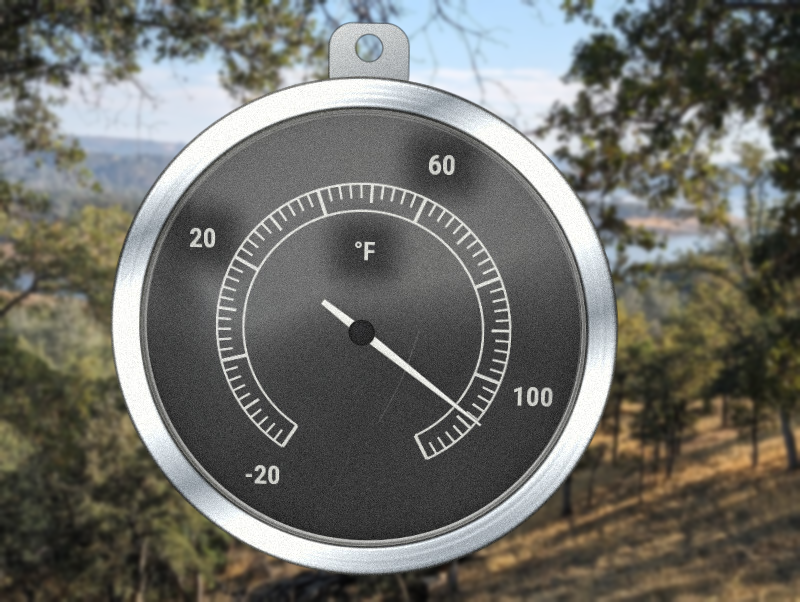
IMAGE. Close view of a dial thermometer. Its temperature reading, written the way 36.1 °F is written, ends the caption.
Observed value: 108 °F
